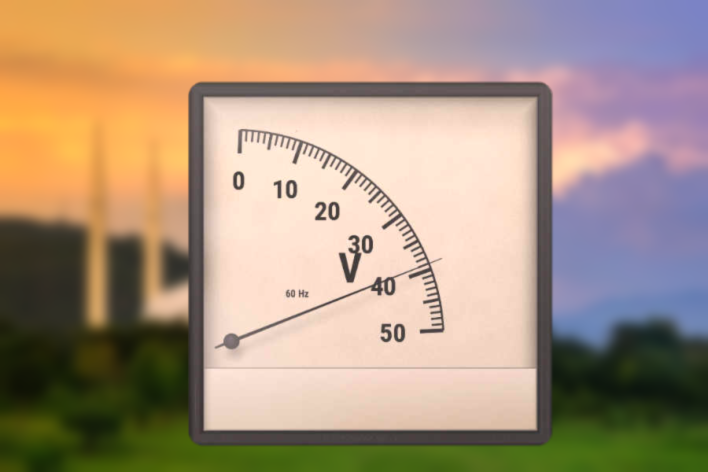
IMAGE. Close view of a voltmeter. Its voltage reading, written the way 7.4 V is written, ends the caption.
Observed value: 39 V
